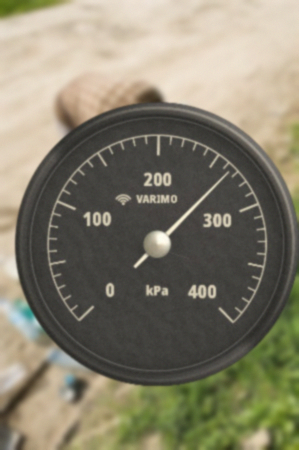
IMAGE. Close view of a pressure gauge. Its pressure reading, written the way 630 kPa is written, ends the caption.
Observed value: 265 kPa
